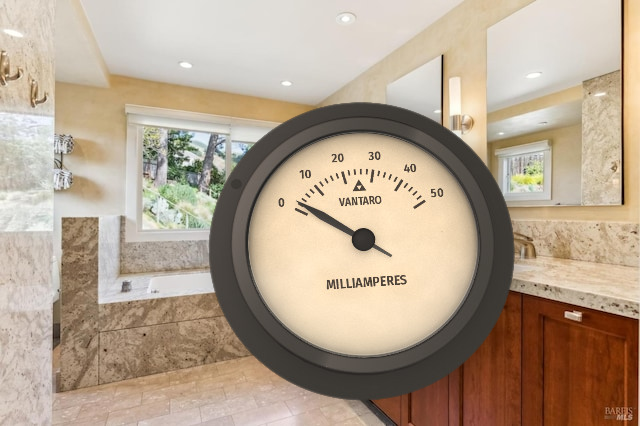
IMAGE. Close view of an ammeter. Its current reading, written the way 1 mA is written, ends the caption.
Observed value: 2 mA
